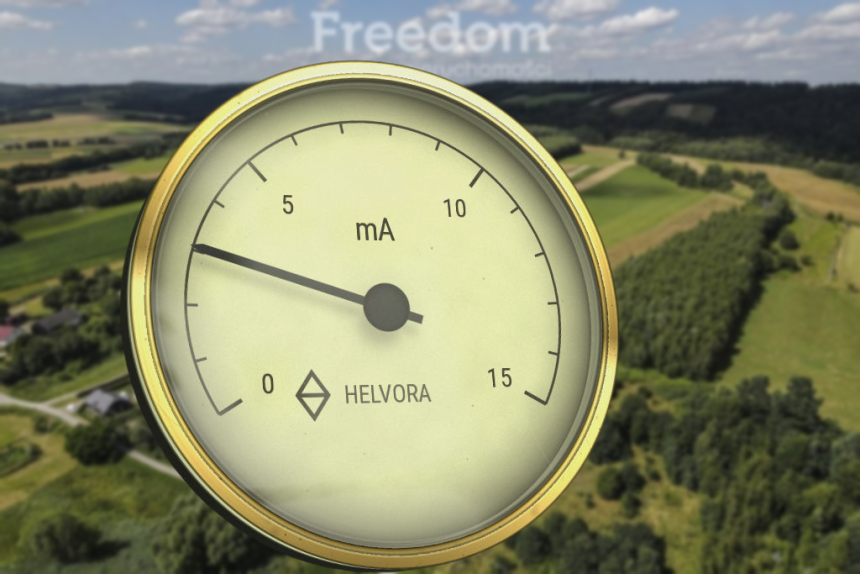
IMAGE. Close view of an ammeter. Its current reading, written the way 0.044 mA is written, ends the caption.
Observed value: 3 mA
